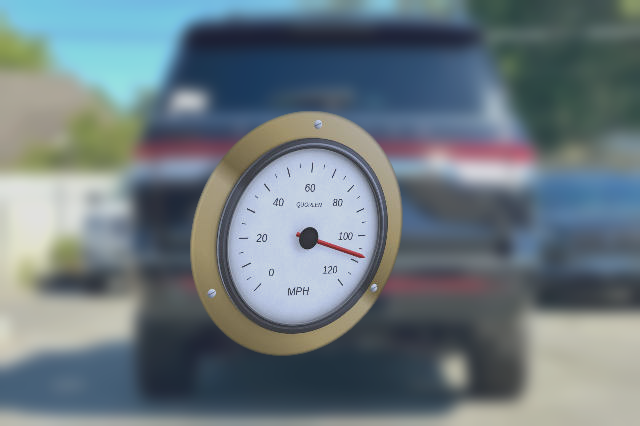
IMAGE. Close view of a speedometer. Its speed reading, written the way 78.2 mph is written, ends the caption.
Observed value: 107.5 mph
